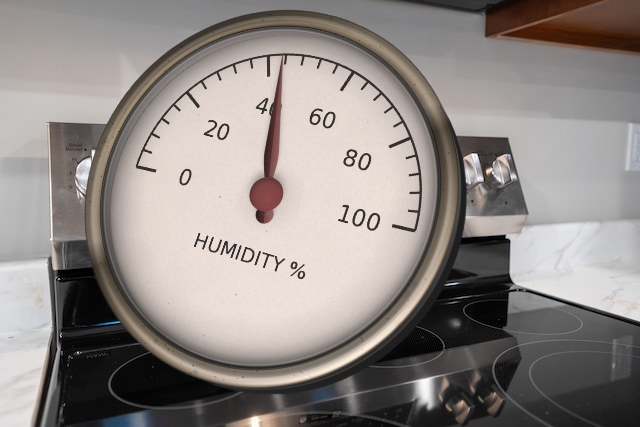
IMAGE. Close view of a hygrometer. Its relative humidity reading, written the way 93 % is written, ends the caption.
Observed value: 44 %
